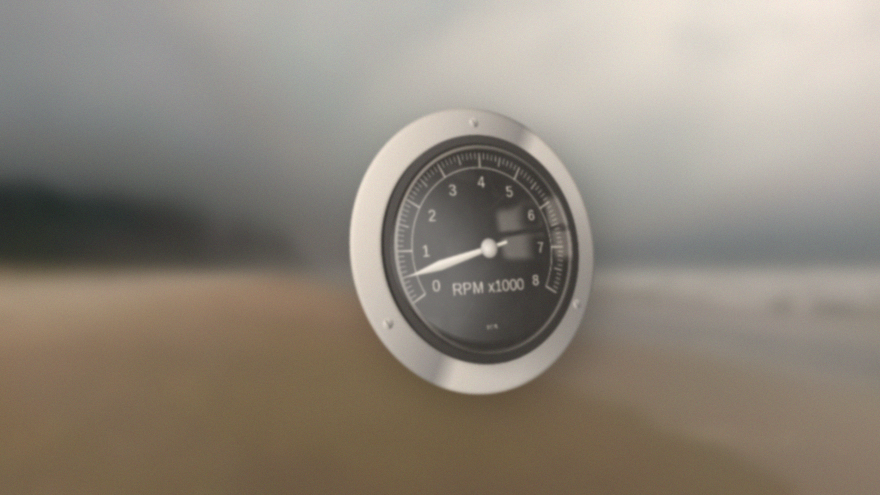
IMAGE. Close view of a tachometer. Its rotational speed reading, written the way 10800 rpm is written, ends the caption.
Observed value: 500 rpm
